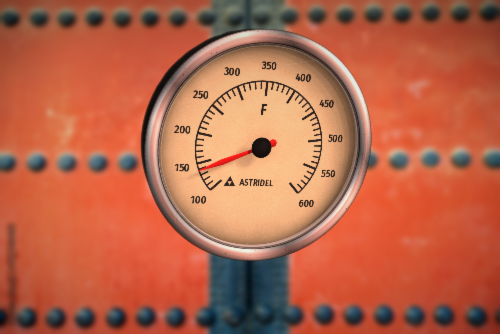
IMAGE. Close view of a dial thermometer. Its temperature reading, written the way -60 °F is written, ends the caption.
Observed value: 140 °F
